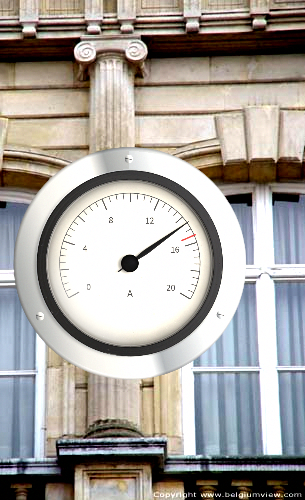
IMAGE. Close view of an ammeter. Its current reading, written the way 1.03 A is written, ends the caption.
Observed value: 14.5 A
